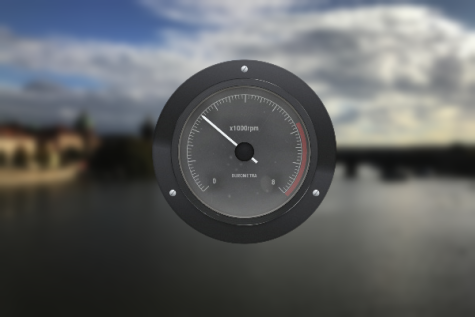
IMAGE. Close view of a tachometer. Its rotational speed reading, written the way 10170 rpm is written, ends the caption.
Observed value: 2500 rpm
